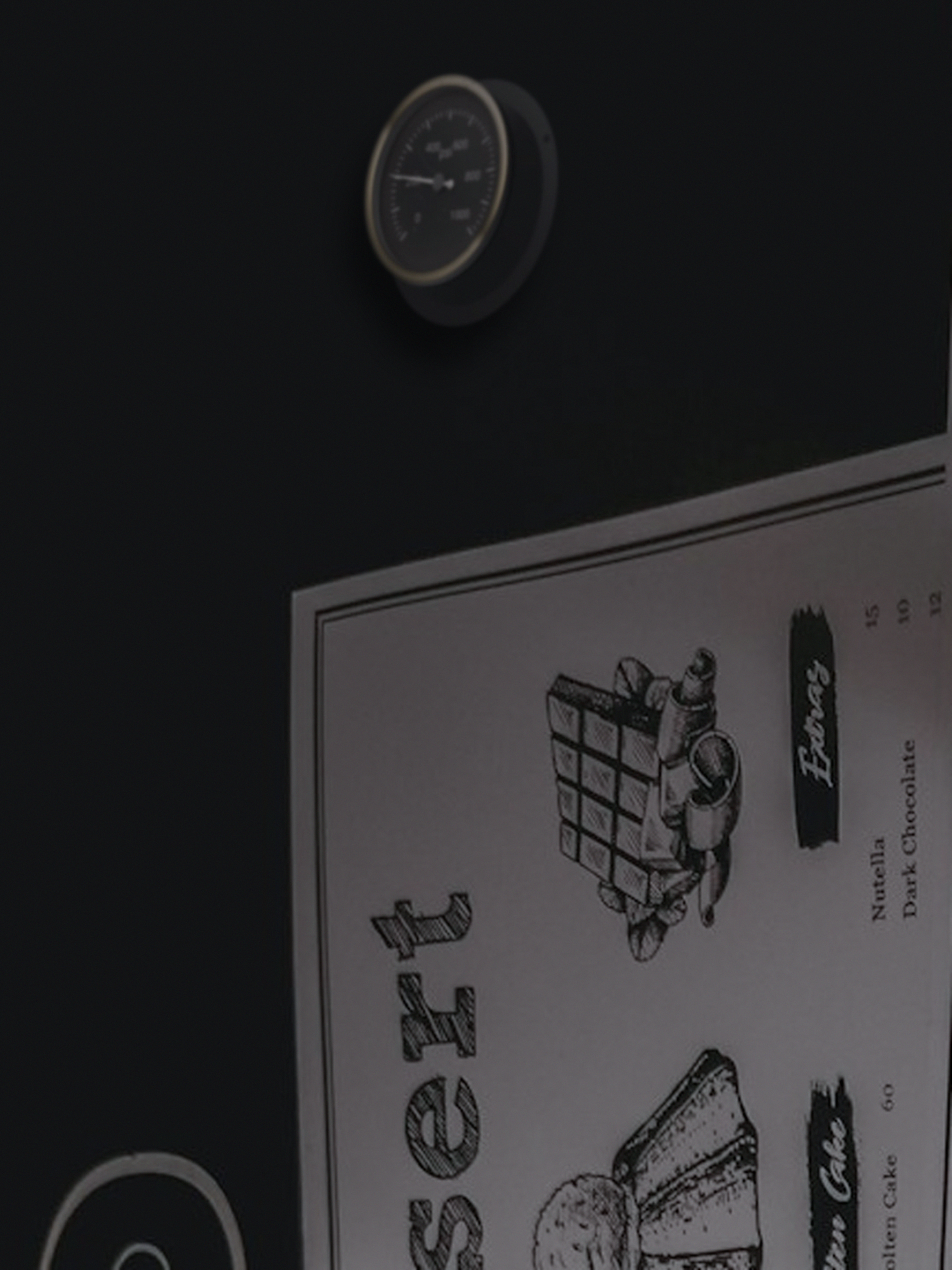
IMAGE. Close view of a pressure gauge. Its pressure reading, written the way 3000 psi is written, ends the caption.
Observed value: 200 psi
